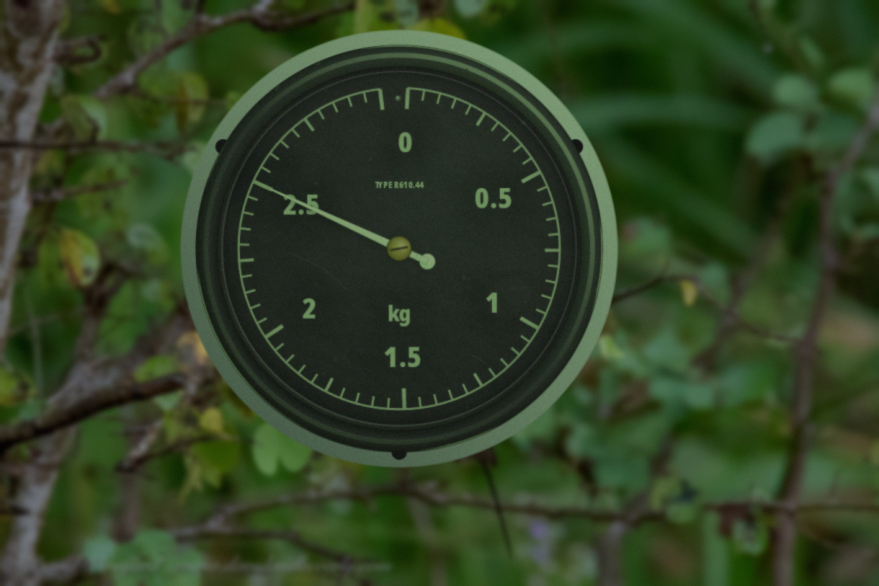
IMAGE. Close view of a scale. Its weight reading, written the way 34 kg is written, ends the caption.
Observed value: 2.5 kg
